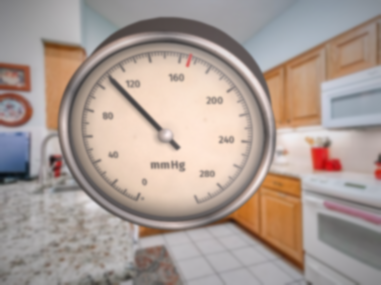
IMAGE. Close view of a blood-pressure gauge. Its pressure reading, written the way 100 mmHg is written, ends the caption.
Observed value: 110 mmHg
